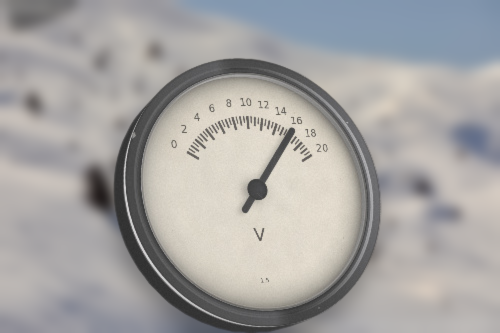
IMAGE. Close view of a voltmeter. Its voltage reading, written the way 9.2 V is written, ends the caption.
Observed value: 16 V
